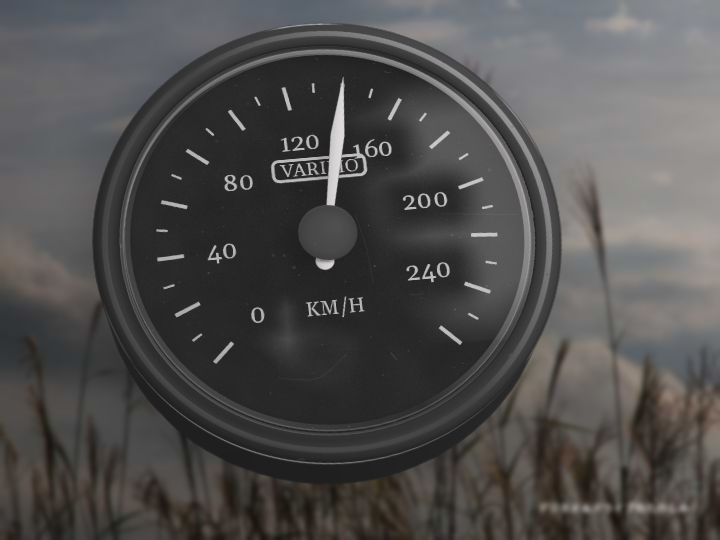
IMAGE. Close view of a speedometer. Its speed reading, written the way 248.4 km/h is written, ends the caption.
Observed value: 140 km/h
